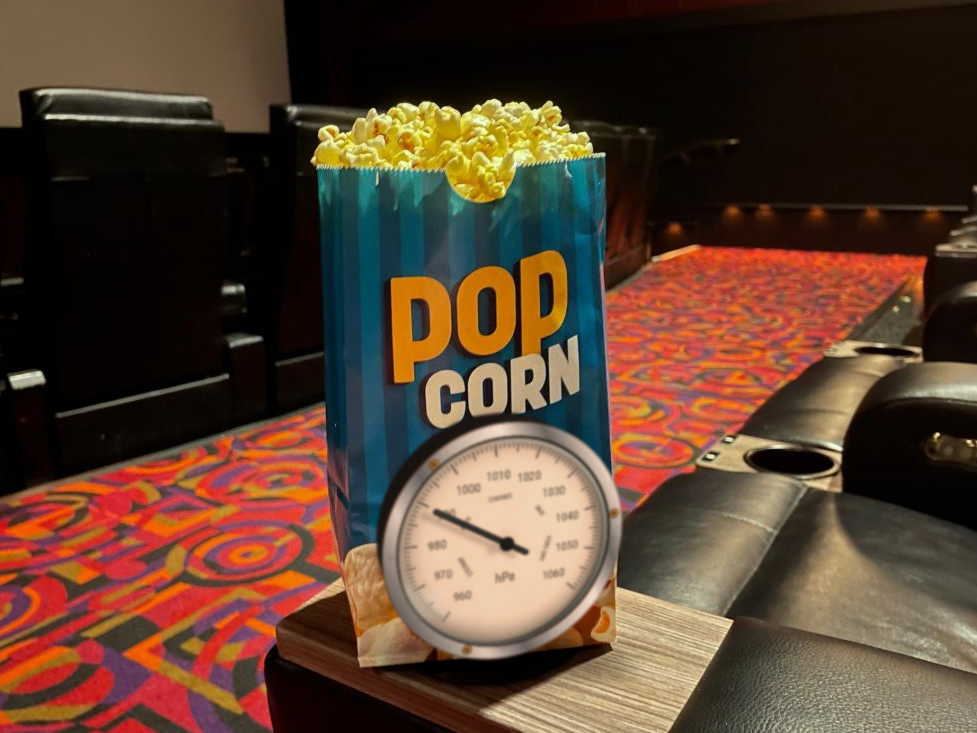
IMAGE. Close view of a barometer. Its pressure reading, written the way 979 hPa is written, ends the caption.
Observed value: 990 hPa
